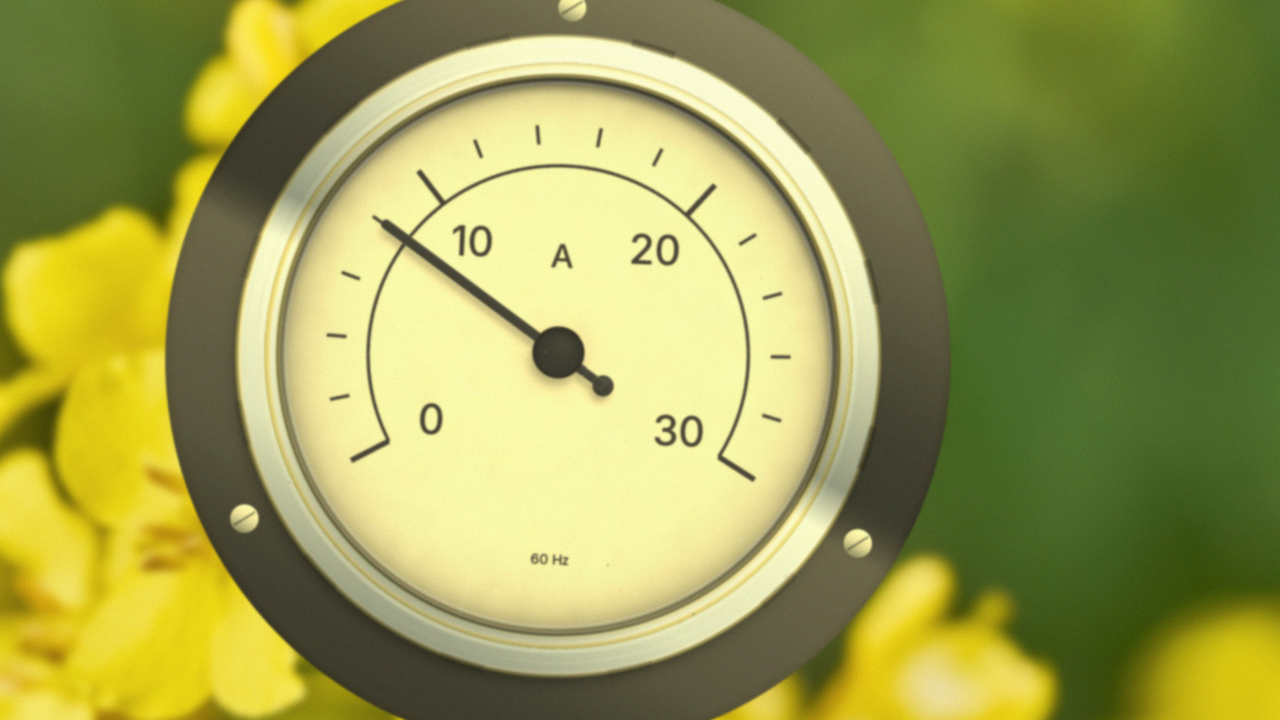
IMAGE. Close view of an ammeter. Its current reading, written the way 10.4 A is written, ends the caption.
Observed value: 8 A
